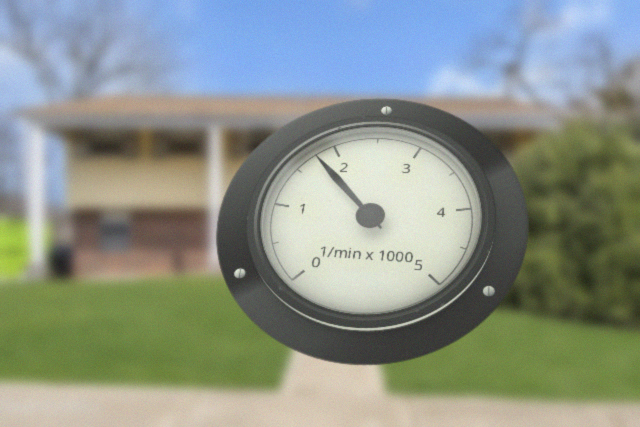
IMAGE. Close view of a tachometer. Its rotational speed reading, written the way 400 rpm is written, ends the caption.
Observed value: 1750 rpm
